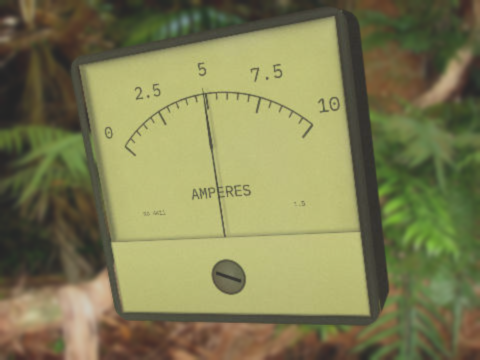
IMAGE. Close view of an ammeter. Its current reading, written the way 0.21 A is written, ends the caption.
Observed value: 5 A
